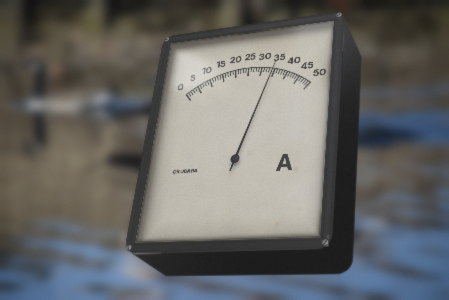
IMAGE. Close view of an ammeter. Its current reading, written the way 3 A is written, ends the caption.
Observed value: 35 A
